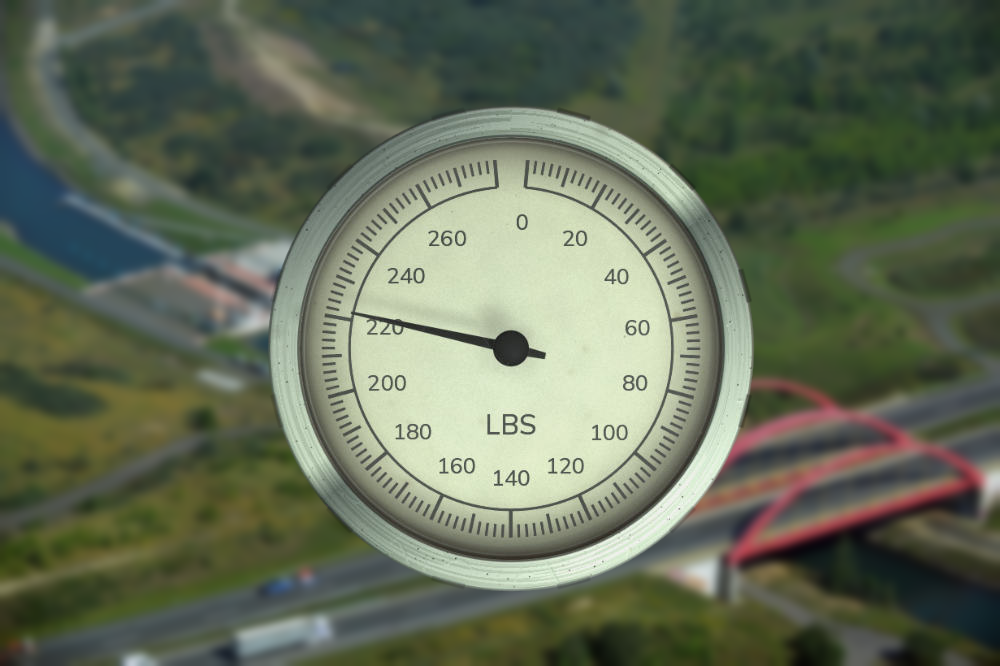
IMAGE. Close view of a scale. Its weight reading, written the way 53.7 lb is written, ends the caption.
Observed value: 222 lb
